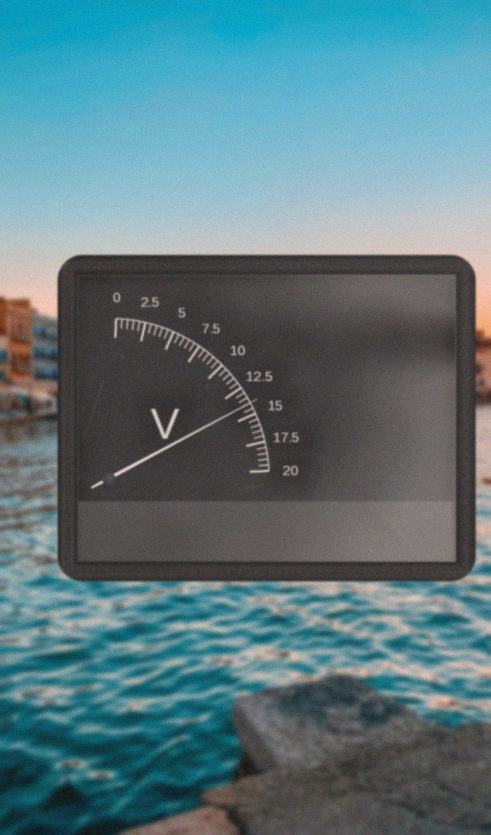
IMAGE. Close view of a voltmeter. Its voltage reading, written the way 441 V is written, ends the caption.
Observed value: 14 V
